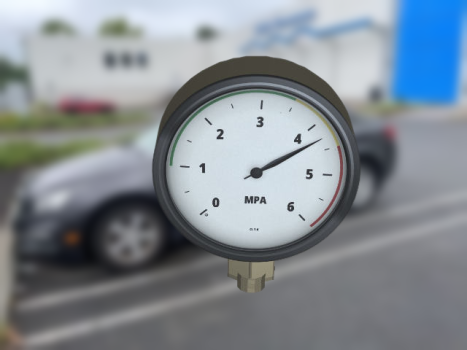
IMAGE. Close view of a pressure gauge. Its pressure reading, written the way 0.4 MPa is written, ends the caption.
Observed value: 4.25 MPa
